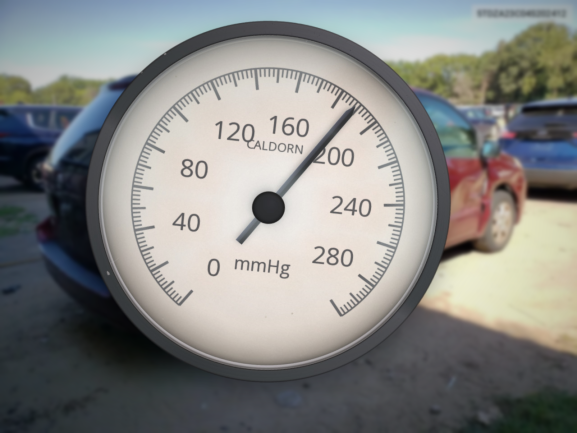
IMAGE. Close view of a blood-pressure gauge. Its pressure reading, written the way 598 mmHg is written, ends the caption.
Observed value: 188 mmHg
